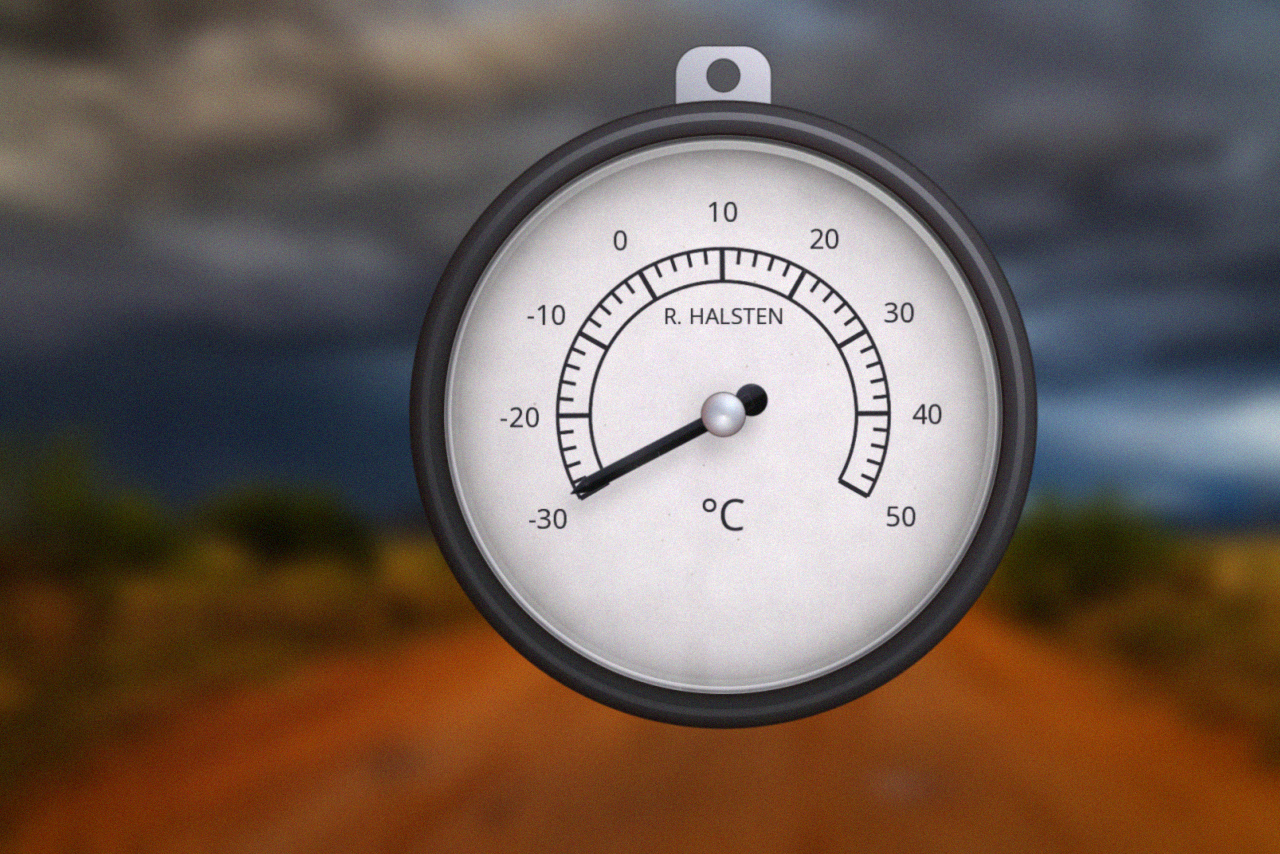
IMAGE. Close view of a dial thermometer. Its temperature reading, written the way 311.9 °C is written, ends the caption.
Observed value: -29 °C
